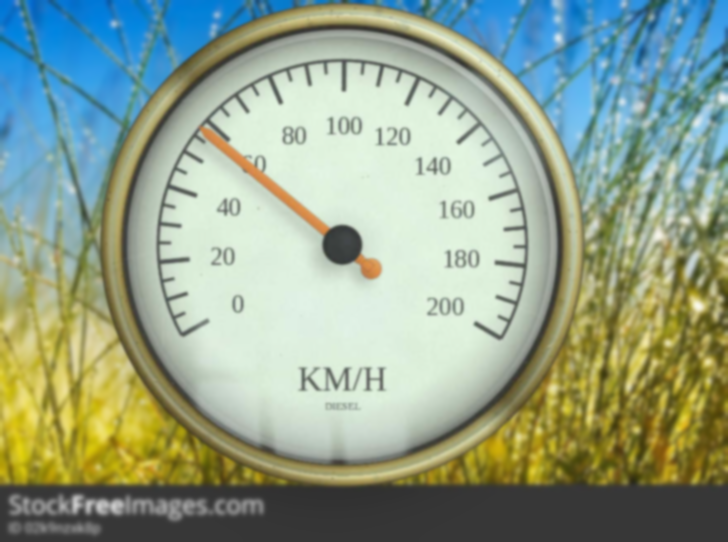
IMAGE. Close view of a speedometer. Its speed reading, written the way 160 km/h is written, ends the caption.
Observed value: 57.5 km/h
